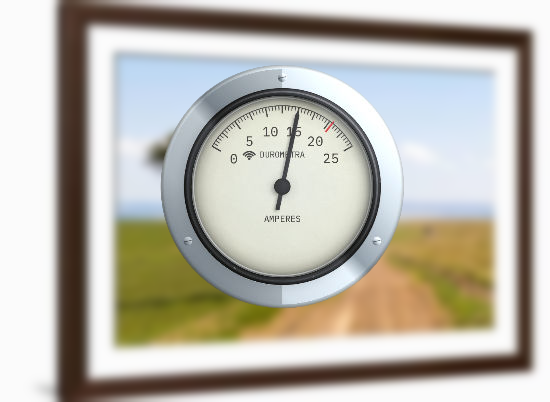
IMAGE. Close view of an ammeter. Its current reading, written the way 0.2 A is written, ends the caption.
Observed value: 15 A
